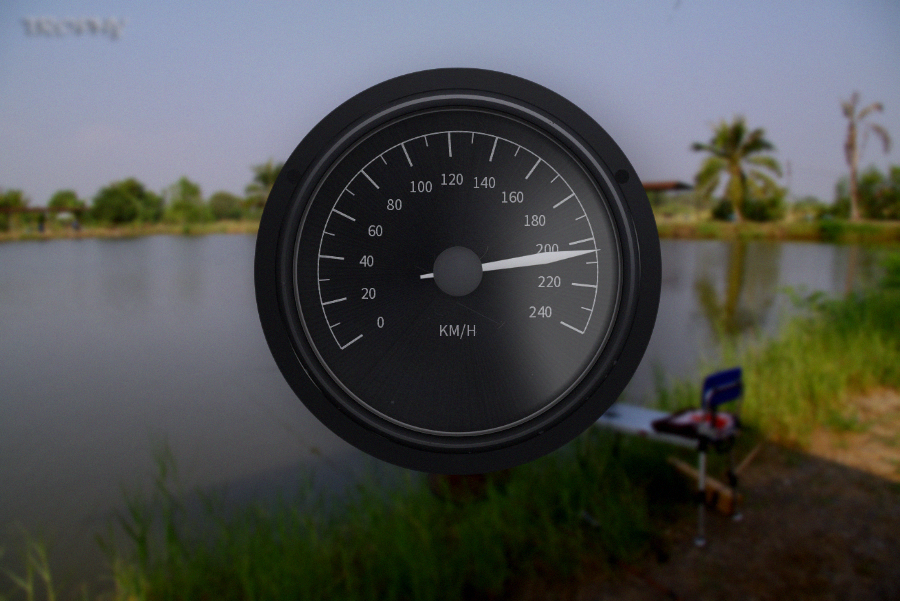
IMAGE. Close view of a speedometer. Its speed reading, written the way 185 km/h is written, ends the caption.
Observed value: 205 km/h
